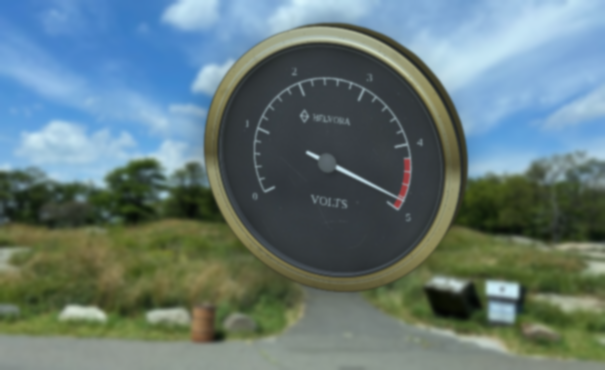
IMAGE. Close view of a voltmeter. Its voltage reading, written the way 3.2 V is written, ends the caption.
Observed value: 4.8 V
